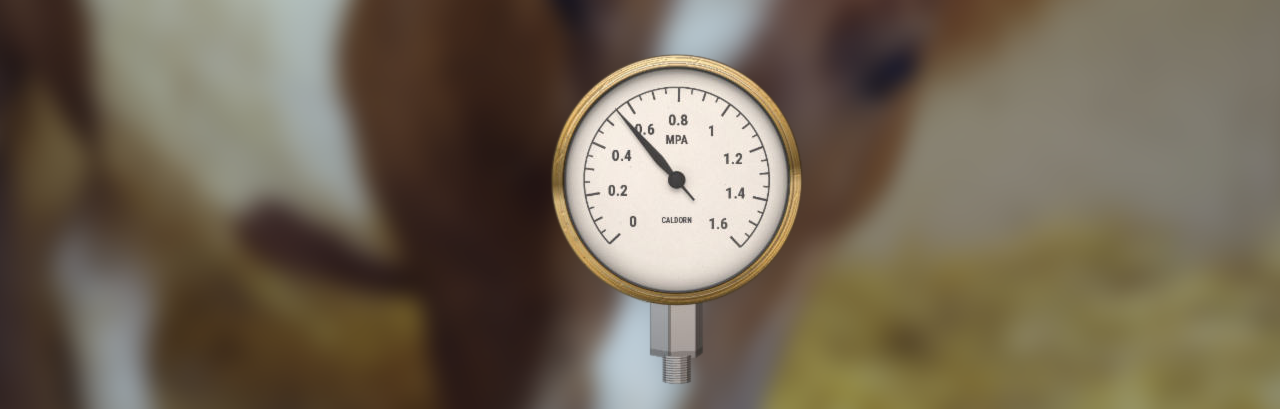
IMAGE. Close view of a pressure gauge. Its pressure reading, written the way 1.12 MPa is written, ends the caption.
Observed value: 0.55 MPa
